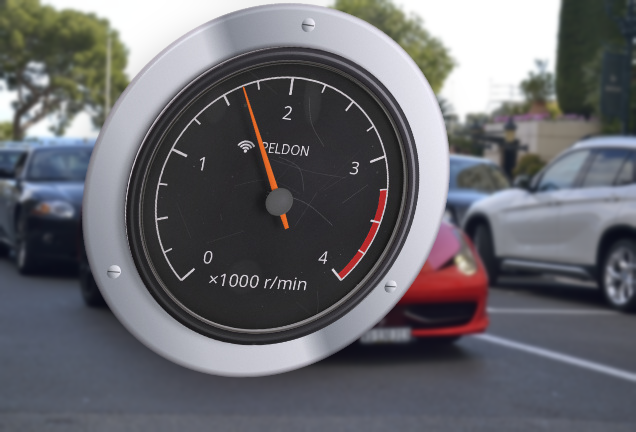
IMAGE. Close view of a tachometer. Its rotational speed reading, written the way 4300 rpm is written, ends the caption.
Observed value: 1625 rpm
